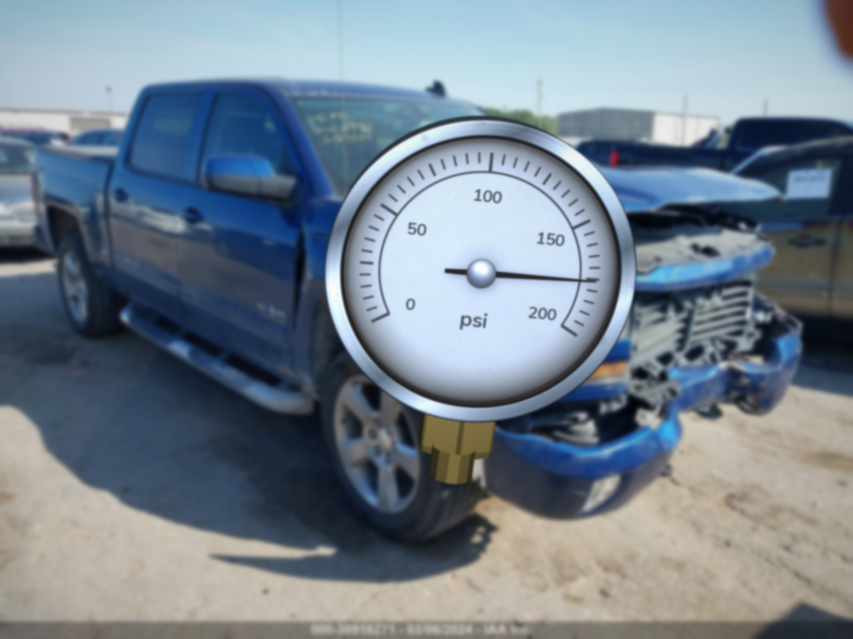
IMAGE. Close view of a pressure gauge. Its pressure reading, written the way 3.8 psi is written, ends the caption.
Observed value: 175 psi
